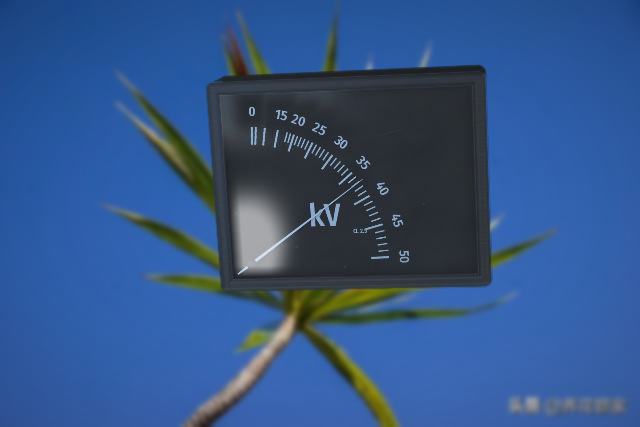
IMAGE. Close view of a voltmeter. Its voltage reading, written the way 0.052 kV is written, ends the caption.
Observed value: 37 kV
